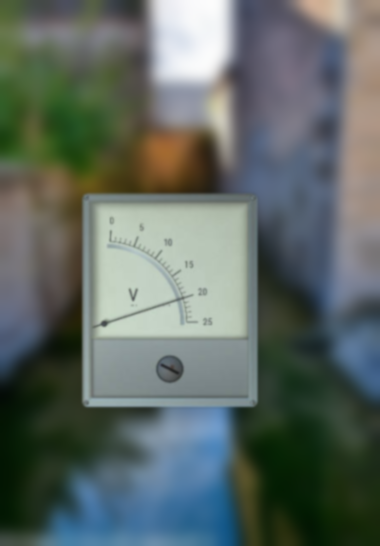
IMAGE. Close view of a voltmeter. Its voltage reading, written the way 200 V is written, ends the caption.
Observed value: 20 V
